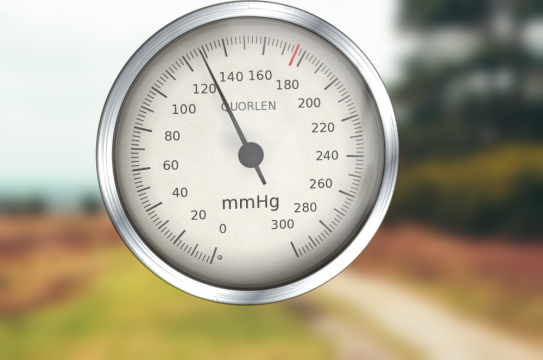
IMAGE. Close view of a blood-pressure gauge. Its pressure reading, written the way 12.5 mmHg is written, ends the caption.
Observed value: 128 mmHg
